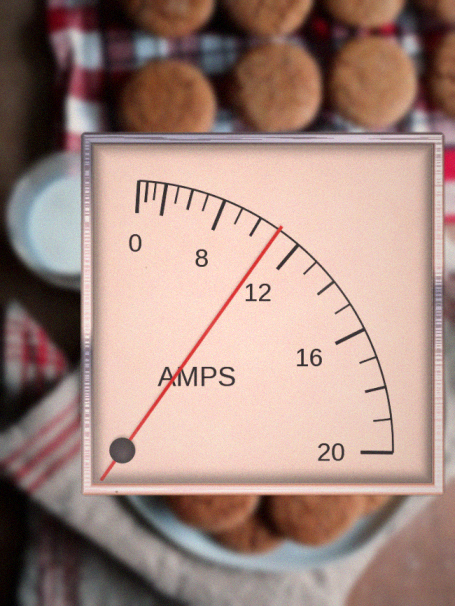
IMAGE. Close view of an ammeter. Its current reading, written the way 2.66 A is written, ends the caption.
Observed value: 11 A
